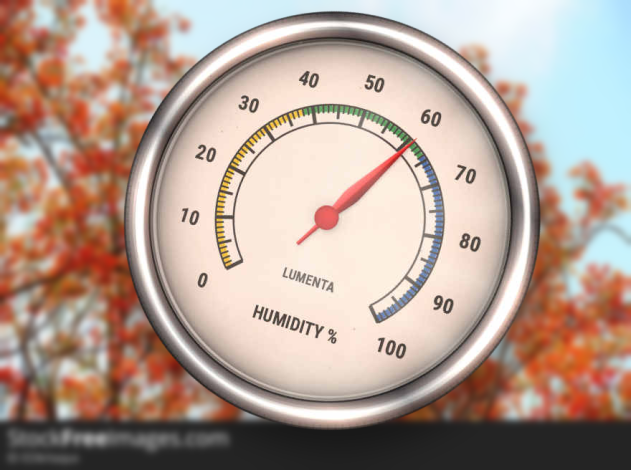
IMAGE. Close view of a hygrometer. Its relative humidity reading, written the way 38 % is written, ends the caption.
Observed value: 61 %
